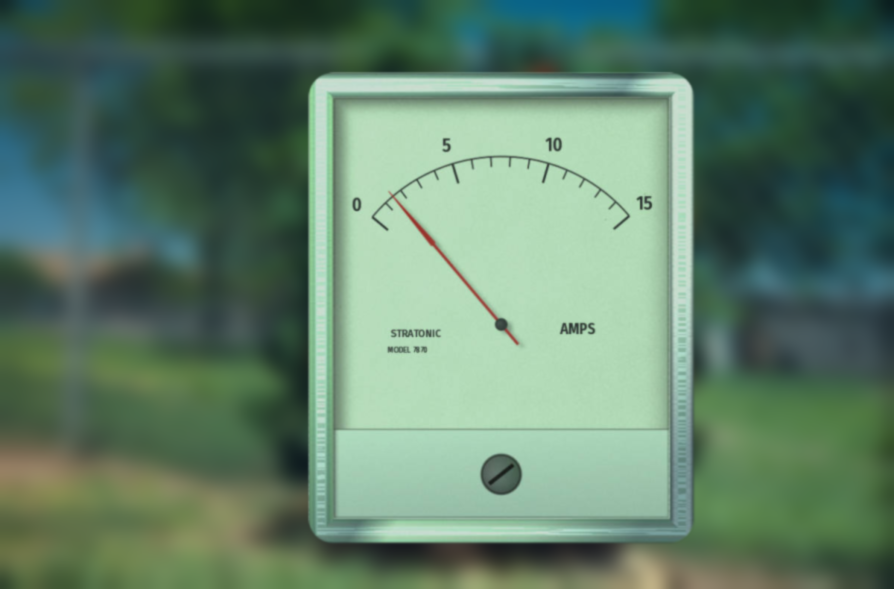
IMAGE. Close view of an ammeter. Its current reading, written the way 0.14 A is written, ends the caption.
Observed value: 1.5 A
